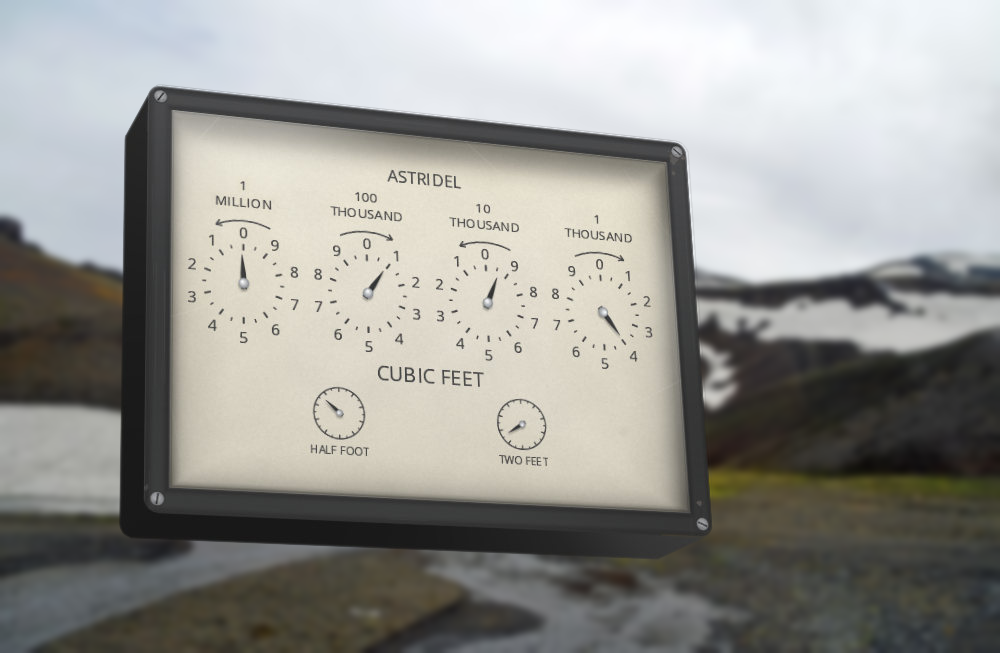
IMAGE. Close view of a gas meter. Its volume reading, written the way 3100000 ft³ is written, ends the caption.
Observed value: 9400 ft³
